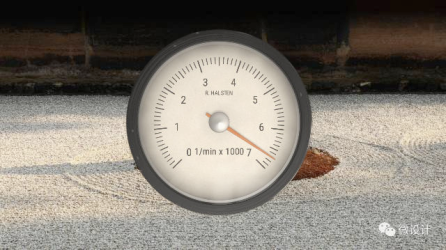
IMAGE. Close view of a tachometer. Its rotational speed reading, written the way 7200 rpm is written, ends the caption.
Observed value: 6700 rpm
